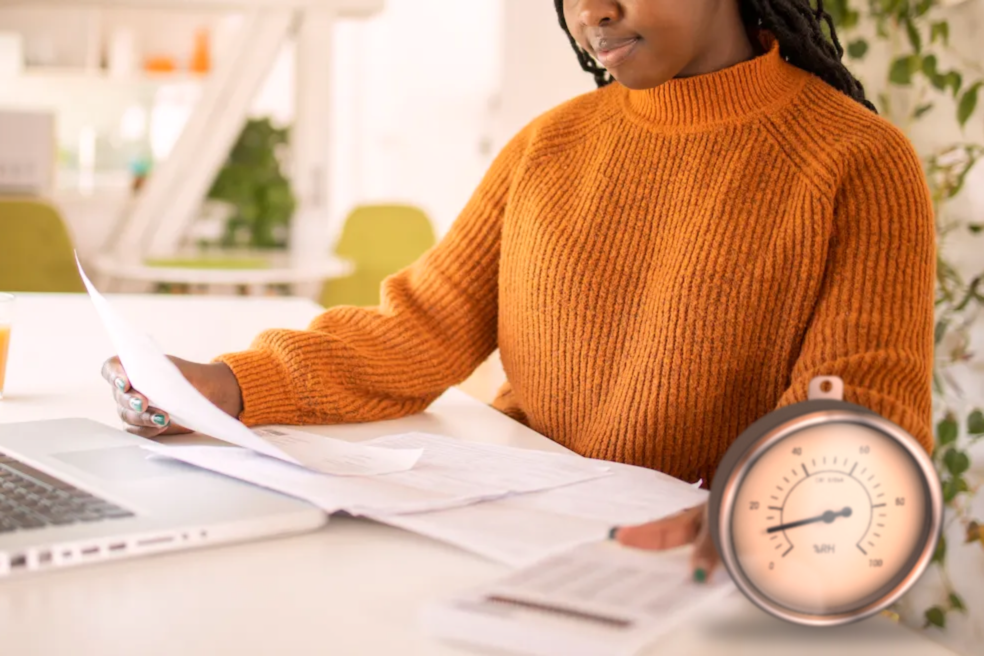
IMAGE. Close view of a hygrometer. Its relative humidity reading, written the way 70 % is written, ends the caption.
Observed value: 12 %
